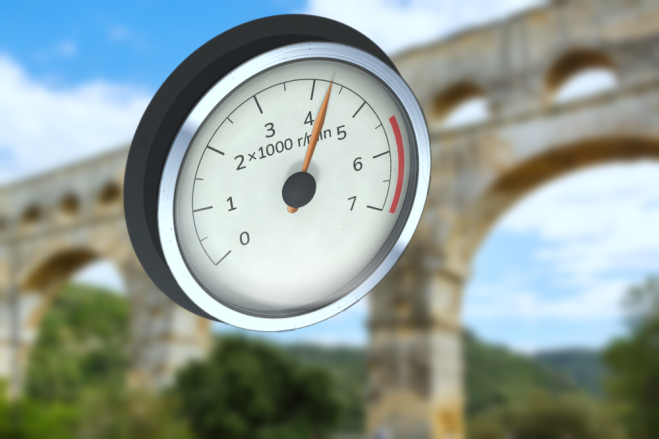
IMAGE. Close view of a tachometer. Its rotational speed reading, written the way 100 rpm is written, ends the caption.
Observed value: 4250 rpm
